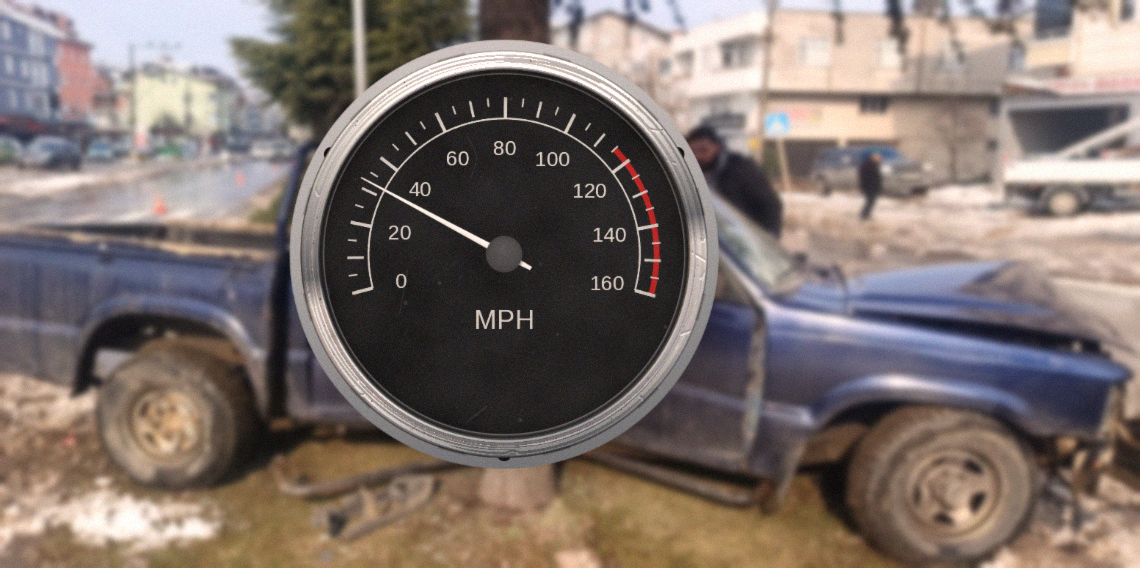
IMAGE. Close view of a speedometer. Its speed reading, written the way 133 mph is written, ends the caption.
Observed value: 32.5 mph
